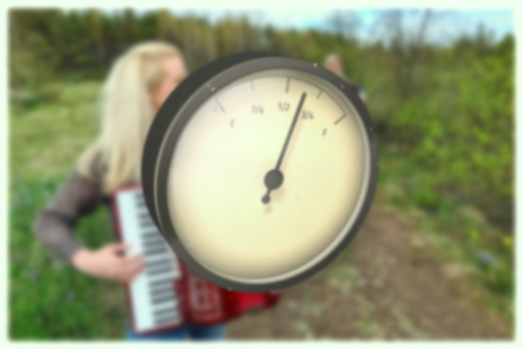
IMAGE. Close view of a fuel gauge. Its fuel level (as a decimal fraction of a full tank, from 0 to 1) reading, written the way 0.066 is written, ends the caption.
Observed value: 0.625
